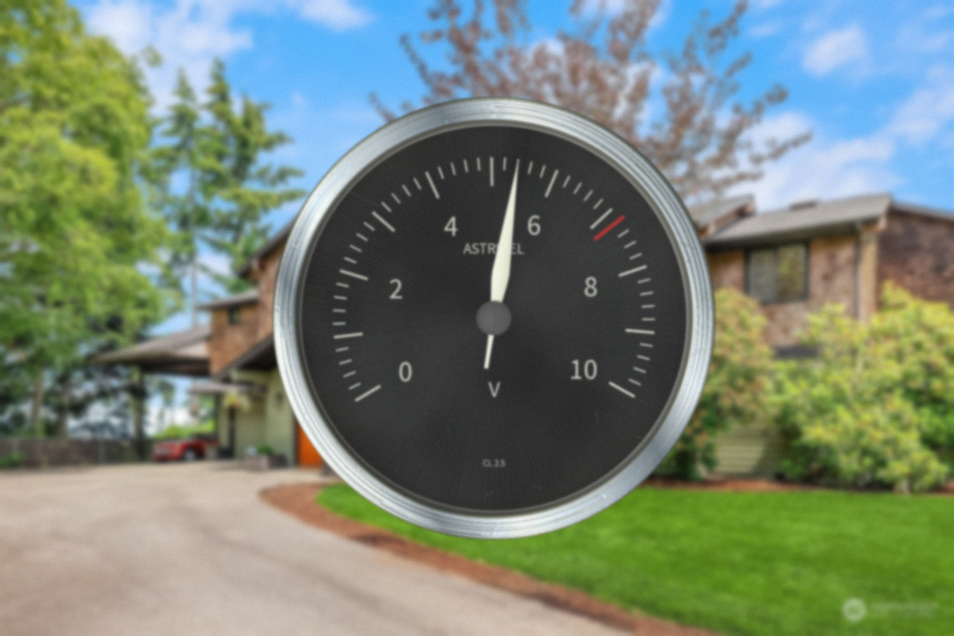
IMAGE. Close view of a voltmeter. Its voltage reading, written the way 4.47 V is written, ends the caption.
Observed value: 5.4 V
